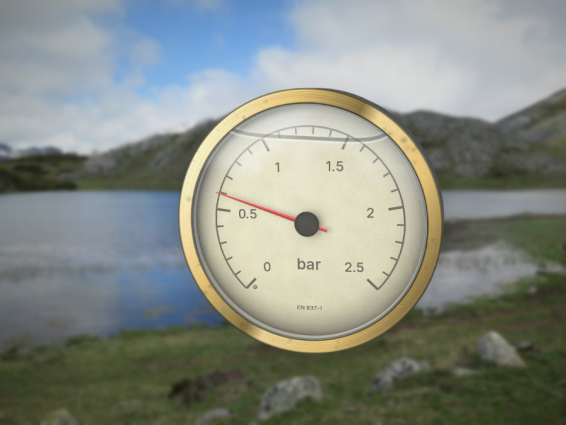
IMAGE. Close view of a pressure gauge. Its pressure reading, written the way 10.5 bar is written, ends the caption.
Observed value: 0.6 bar
